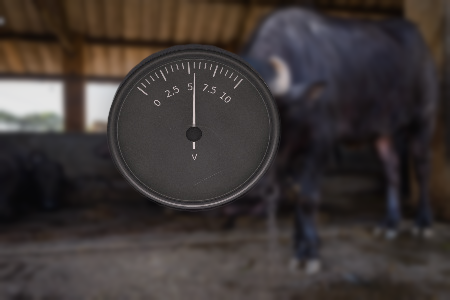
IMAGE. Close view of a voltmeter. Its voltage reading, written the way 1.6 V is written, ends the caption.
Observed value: 5.5 V
